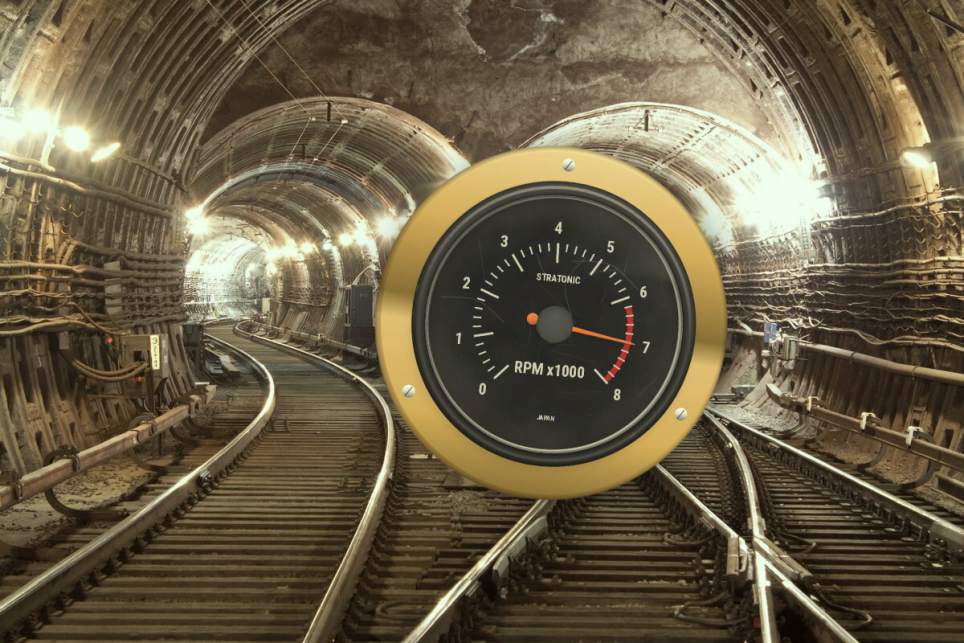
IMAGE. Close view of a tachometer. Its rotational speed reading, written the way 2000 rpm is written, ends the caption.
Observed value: 7000 rpm
